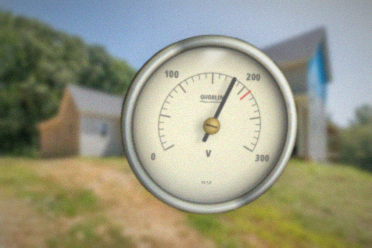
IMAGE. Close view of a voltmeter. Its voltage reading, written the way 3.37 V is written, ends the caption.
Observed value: 180 V
